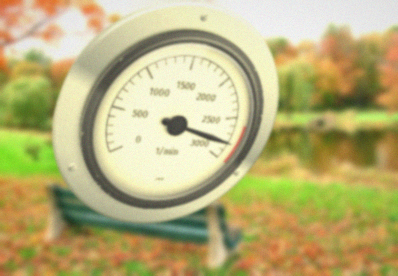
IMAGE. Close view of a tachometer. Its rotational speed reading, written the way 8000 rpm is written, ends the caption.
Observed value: 2800 rpm
